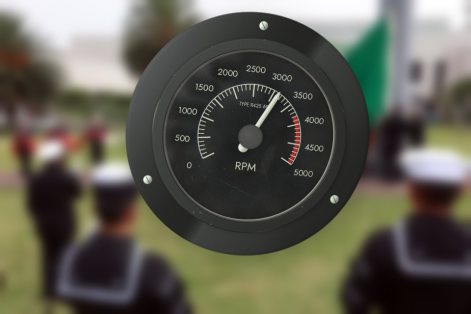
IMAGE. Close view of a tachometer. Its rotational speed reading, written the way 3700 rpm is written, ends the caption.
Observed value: 3100 rpm
